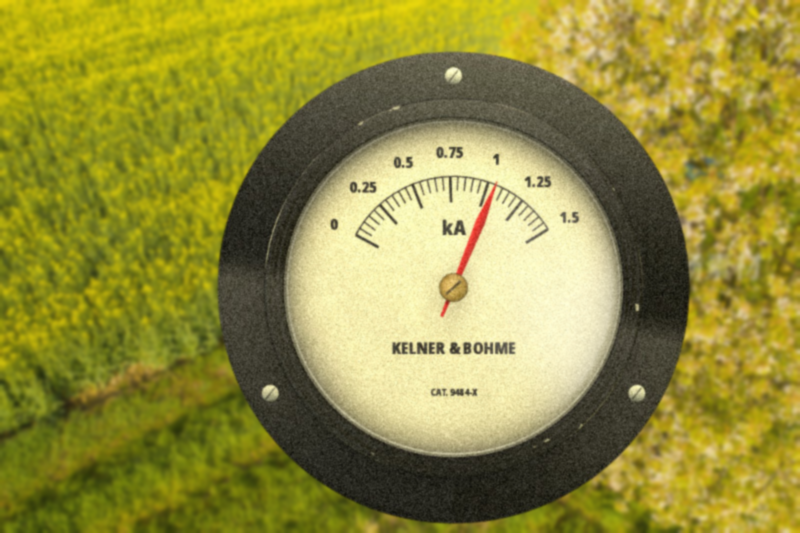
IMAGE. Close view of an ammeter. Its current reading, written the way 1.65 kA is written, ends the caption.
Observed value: 1.05 kA
